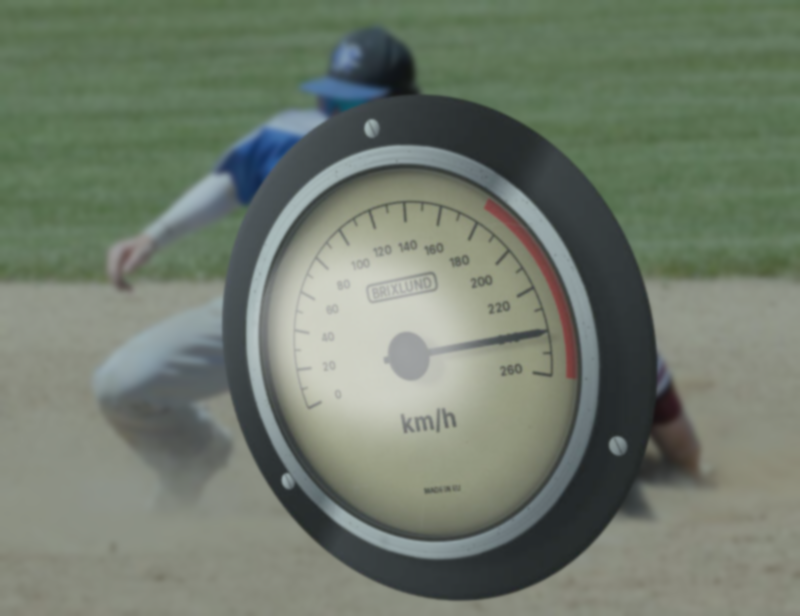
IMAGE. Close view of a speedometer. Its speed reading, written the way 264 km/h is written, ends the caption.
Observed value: 240 km/h
